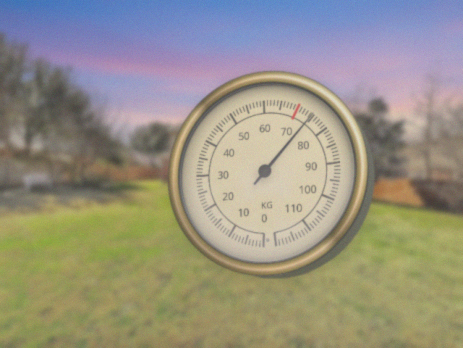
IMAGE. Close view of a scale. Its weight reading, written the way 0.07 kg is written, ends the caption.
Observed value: 75 kg
